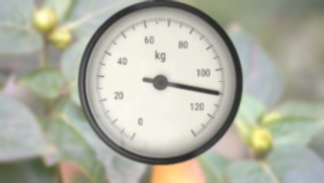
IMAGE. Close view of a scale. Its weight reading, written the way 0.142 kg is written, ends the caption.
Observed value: 110 kg
